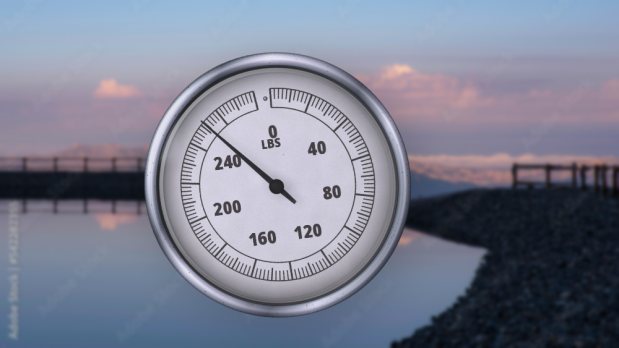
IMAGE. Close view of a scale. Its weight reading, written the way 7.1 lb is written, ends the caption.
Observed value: 252 lb
